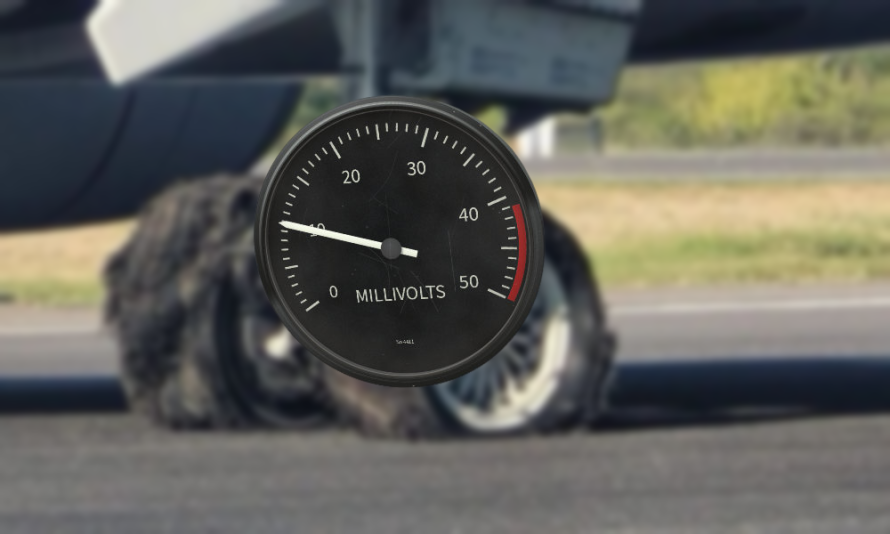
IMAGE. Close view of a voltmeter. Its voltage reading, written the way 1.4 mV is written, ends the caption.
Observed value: 10 mV
